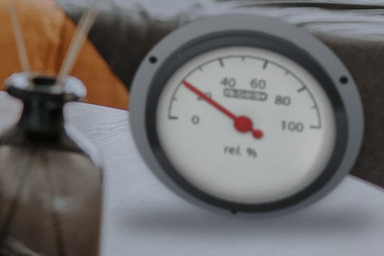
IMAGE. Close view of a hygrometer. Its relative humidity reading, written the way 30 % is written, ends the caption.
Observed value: 20 %
